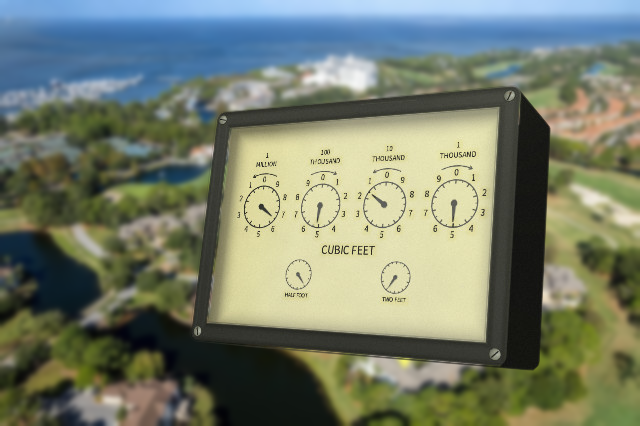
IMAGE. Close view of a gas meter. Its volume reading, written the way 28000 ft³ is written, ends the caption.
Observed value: 651500 ft³
